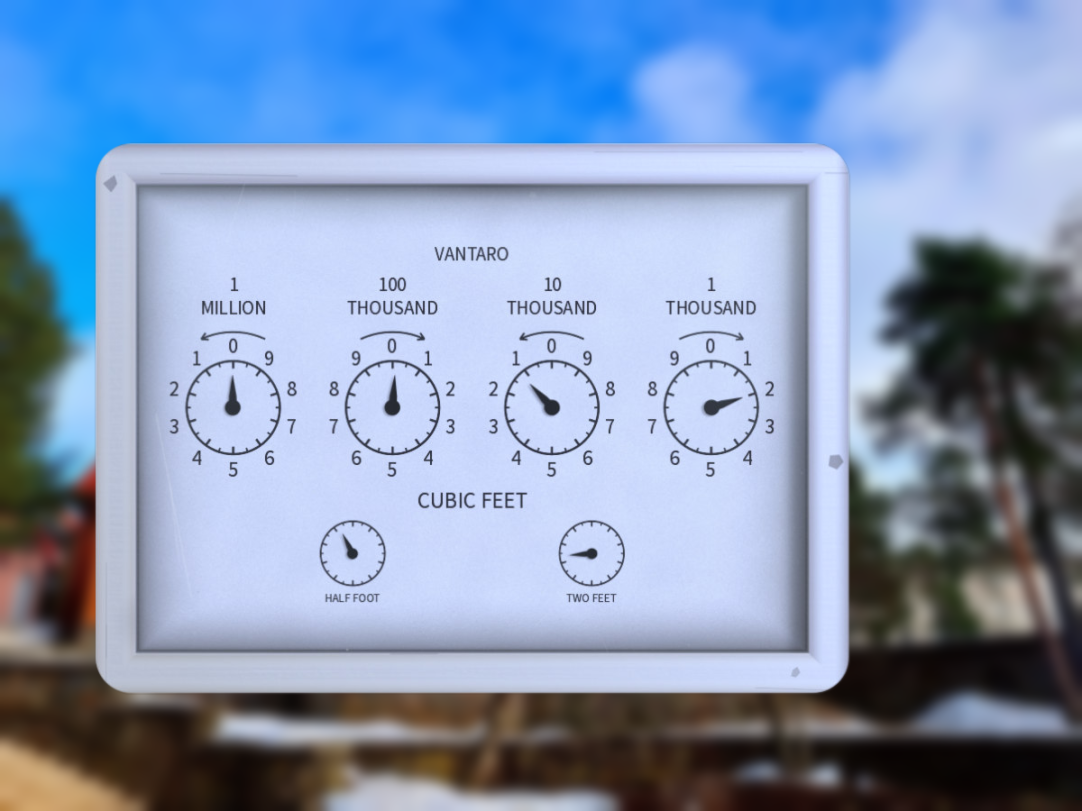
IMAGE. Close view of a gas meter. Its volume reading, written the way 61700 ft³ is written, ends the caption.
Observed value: 1200 ft³
